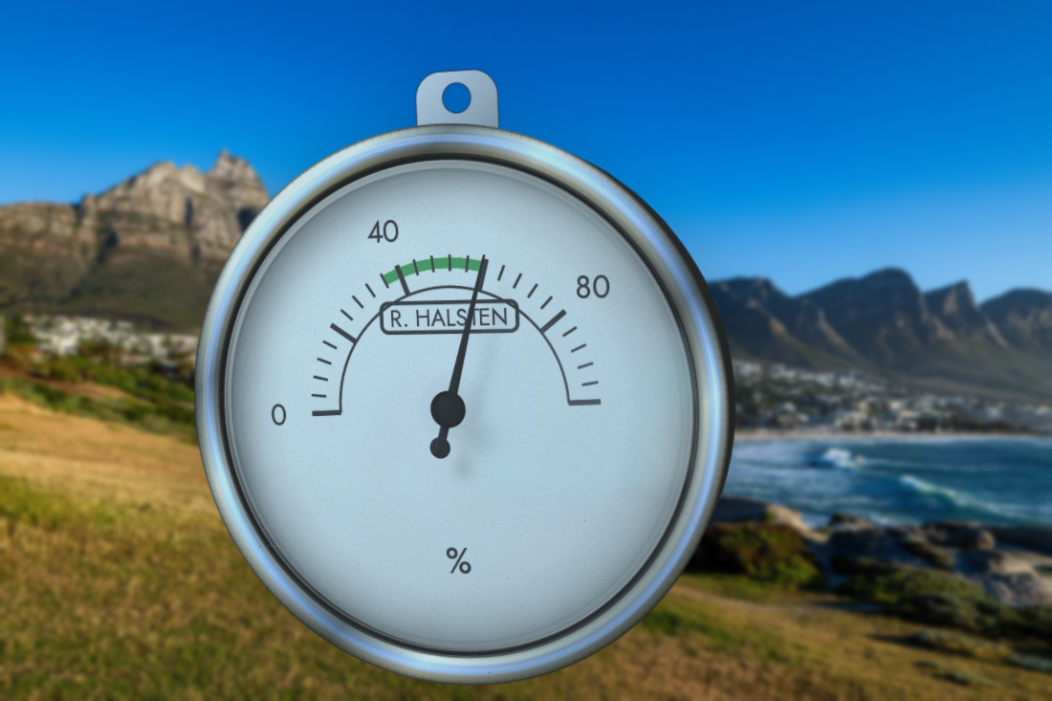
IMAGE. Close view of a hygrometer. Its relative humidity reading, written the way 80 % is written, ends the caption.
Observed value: 60 %
